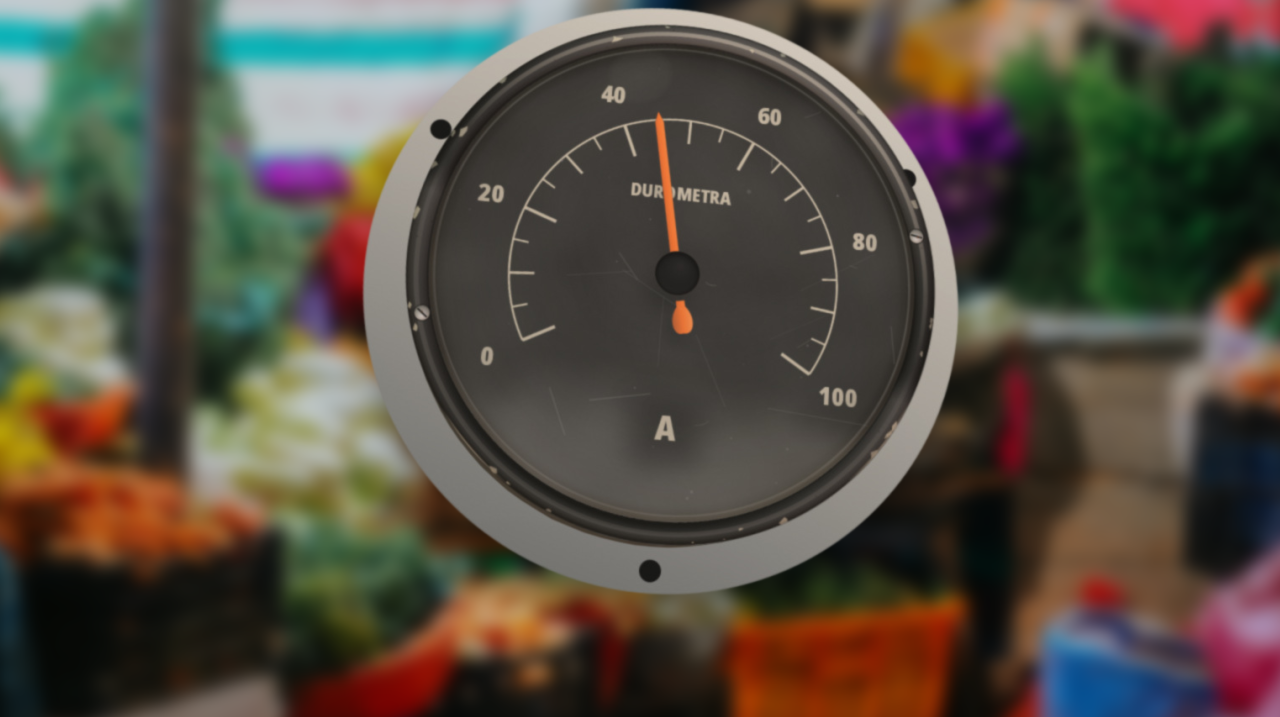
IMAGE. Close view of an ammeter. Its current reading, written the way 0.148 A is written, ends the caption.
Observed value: 45 A
